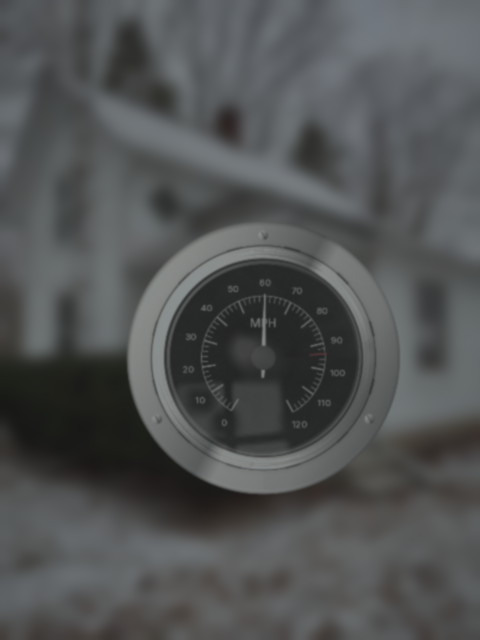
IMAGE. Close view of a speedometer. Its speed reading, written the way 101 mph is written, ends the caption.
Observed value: 60 mph
